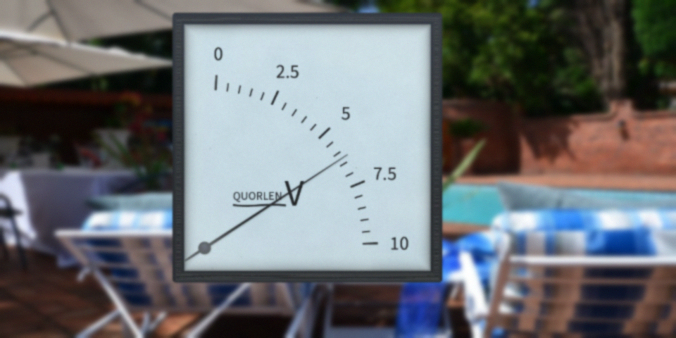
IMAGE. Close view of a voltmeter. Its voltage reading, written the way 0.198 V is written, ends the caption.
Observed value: 6.25 V
